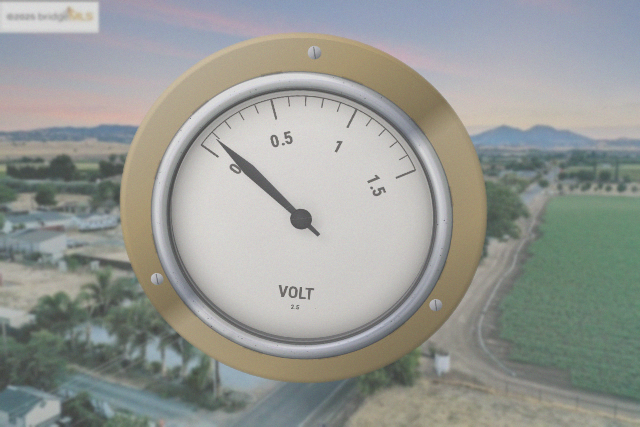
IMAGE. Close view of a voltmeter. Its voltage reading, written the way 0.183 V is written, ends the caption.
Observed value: 0.1 V
